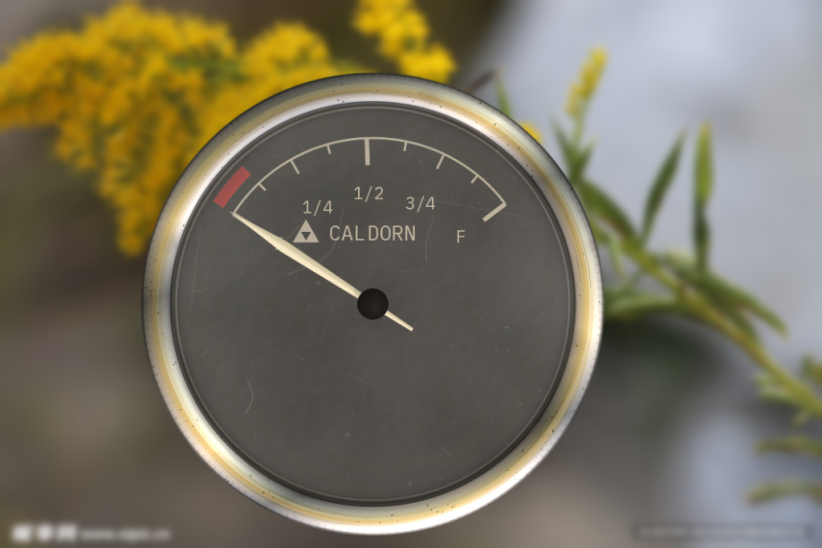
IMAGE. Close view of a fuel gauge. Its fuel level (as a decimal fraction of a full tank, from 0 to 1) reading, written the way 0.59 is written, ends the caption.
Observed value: 0
